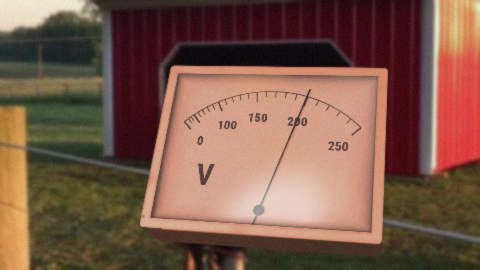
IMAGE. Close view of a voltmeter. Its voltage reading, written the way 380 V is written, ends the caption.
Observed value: 200 V
